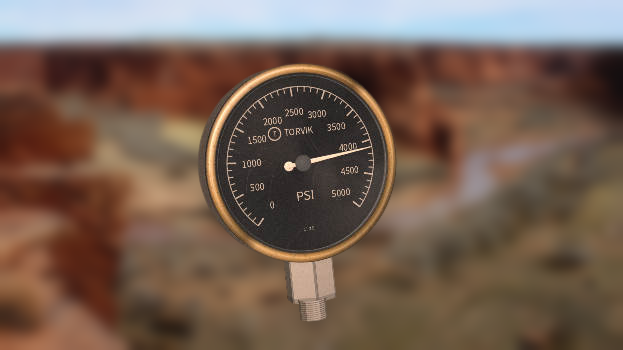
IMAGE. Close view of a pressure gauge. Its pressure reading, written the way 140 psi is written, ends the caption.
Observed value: 4100 psi
